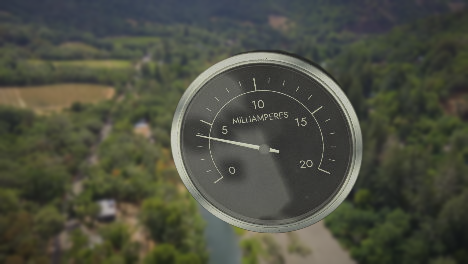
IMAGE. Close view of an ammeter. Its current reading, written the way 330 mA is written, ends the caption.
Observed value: 4 mA
